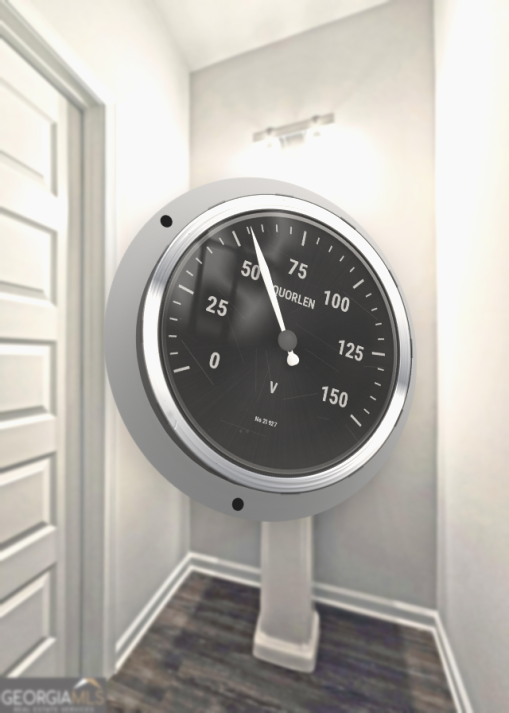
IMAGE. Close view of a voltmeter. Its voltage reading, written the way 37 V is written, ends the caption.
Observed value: 55 V
